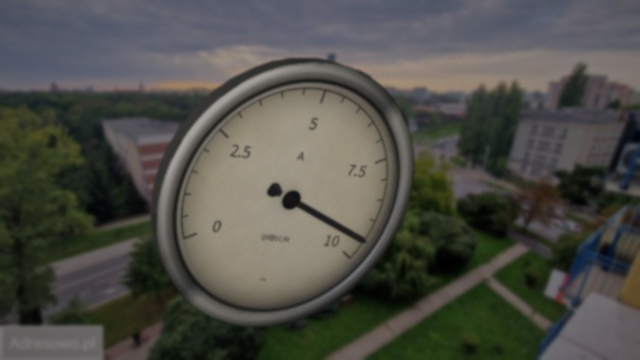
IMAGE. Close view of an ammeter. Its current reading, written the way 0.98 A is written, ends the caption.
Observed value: 9.5 A
